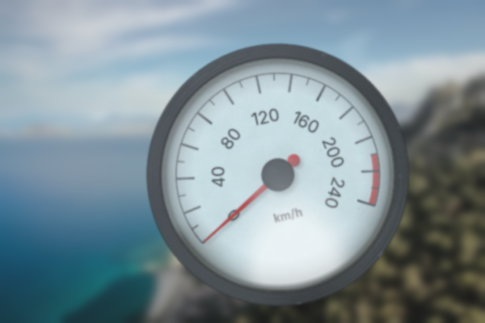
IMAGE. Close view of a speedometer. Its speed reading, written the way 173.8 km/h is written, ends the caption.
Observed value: 0 km/h
